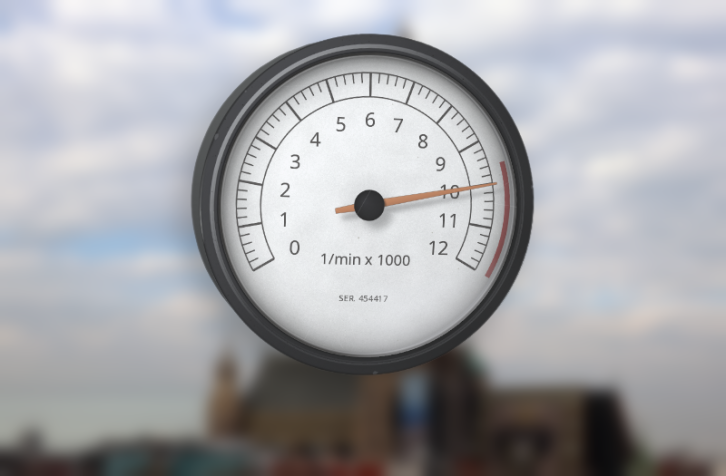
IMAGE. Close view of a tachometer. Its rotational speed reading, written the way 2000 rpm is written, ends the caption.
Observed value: 10000 rpm
